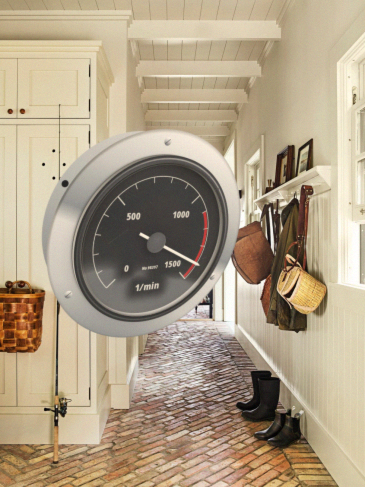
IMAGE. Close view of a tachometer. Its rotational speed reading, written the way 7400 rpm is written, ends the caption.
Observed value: 1400 rpm
